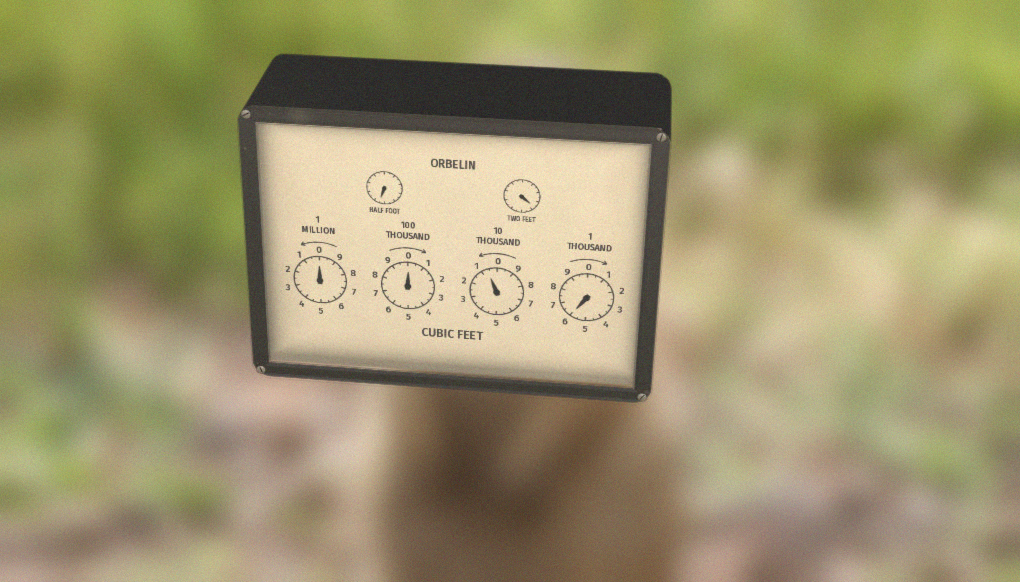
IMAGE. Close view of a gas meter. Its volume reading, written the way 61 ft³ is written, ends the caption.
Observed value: 600 ft³
